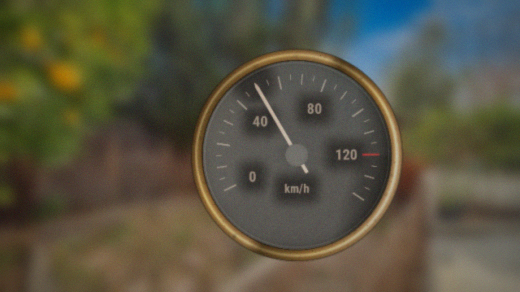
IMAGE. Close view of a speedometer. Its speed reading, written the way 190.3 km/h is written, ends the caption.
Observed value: 50 km/h
